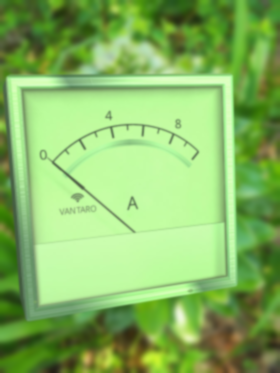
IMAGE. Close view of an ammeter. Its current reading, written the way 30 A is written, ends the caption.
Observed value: 0 A
